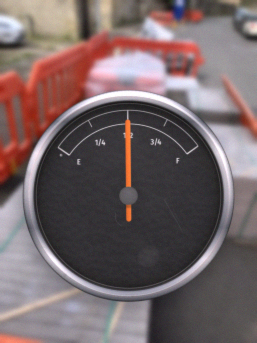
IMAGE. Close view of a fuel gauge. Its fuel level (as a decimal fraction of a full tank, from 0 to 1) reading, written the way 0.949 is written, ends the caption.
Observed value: 0.5
